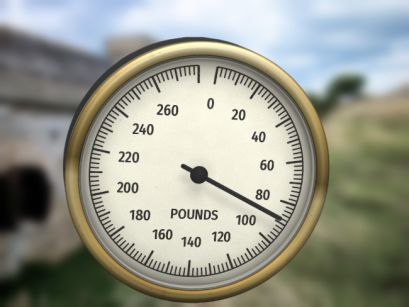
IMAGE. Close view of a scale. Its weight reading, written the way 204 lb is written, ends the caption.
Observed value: 88 lb
